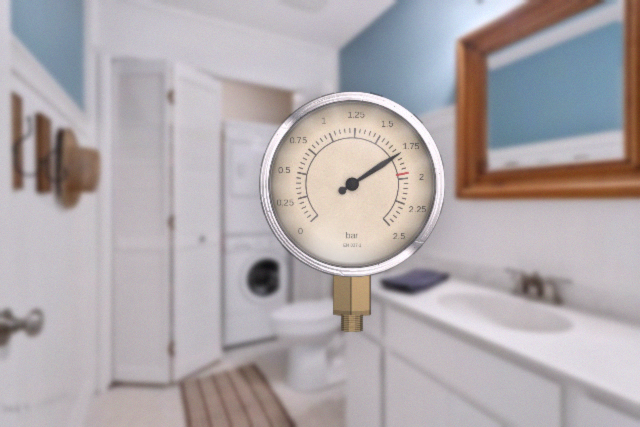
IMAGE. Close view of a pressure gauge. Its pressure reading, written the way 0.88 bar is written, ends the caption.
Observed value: 1.75 bar
